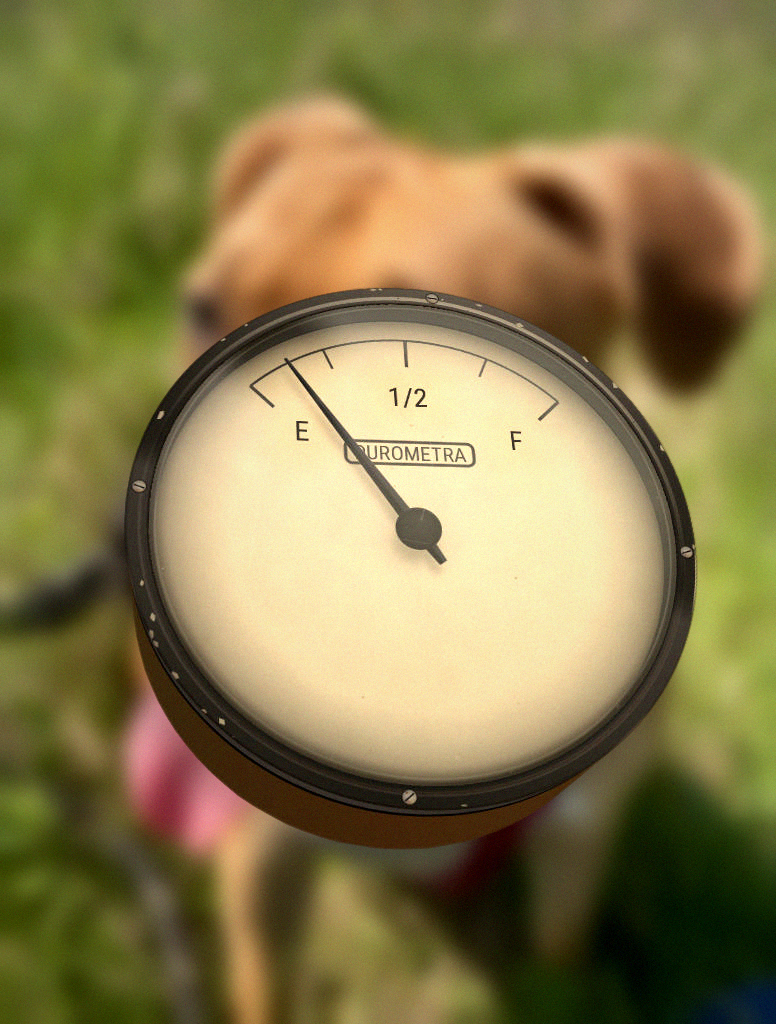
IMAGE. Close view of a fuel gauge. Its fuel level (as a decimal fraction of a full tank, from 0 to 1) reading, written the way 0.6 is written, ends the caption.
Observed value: 0.125
